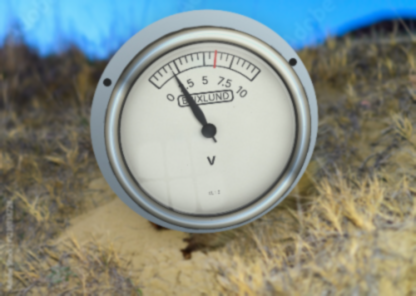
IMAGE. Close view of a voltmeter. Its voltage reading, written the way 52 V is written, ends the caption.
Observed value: 2 V
